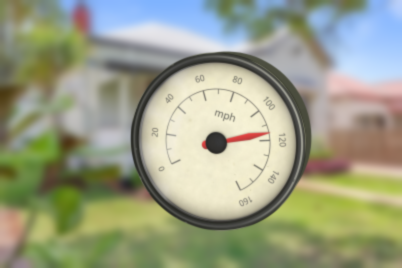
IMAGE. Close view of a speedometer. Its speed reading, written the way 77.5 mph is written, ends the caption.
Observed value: 115 mph
